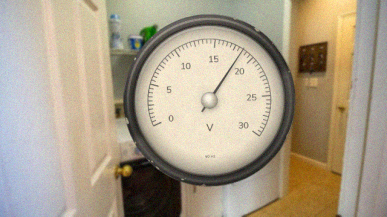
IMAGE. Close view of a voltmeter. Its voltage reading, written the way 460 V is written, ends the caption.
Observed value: 18.5 V
